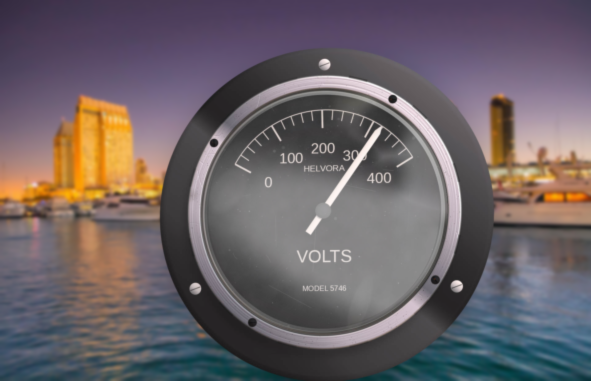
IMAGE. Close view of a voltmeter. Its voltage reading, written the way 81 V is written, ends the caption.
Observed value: 320 V
